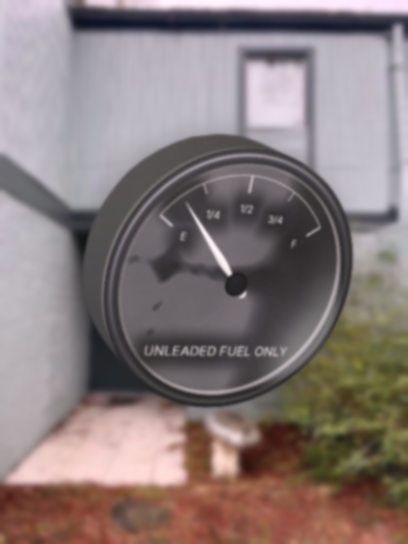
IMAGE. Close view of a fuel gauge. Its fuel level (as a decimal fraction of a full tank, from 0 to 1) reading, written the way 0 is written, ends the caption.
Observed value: 0.125
